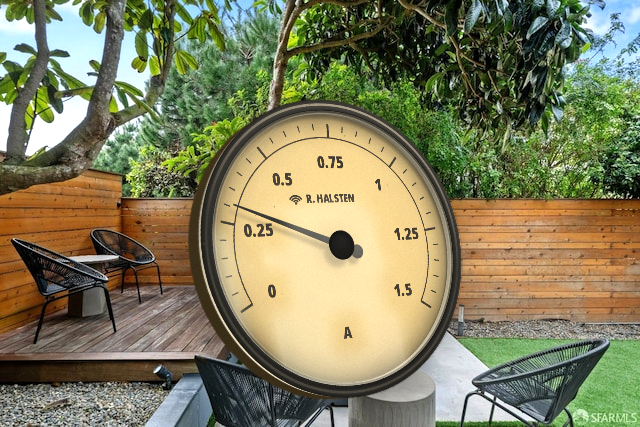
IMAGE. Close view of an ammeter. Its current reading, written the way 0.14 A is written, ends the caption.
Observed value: 0.3 A
